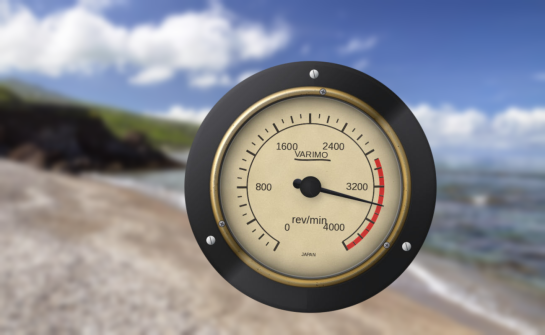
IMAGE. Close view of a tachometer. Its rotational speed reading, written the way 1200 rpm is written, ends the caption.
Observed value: 3400 rpm
